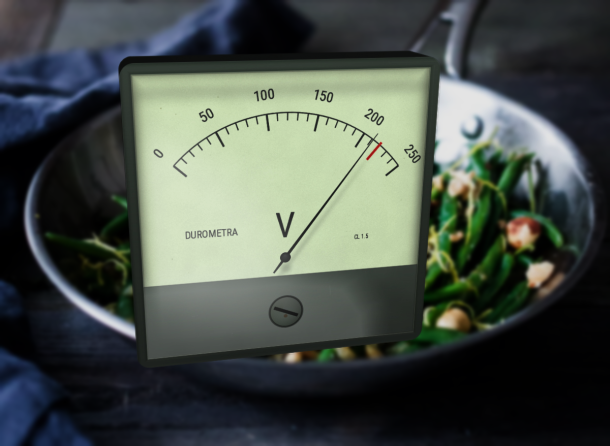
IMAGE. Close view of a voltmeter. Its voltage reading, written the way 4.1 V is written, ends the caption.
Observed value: 210 V
